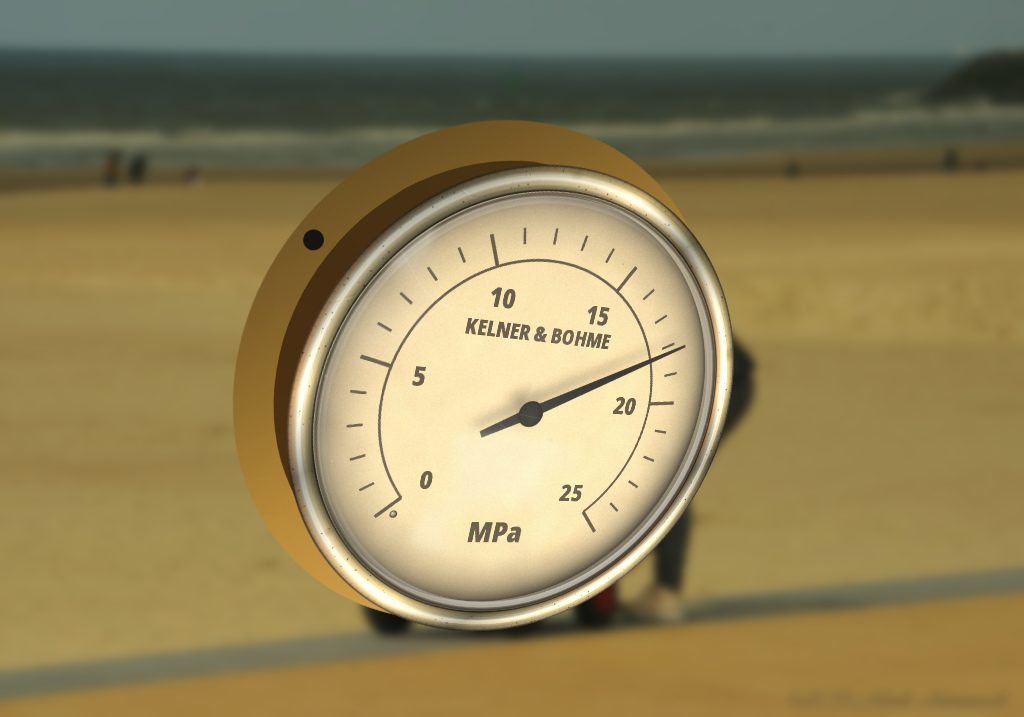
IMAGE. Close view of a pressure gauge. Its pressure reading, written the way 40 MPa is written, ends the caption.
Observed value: 18 MPa
